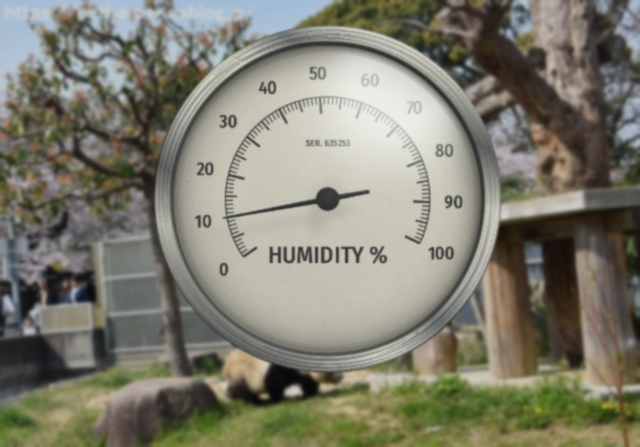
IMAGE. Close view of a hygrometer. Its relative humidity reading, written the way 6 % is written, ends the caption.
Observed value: 10 %
